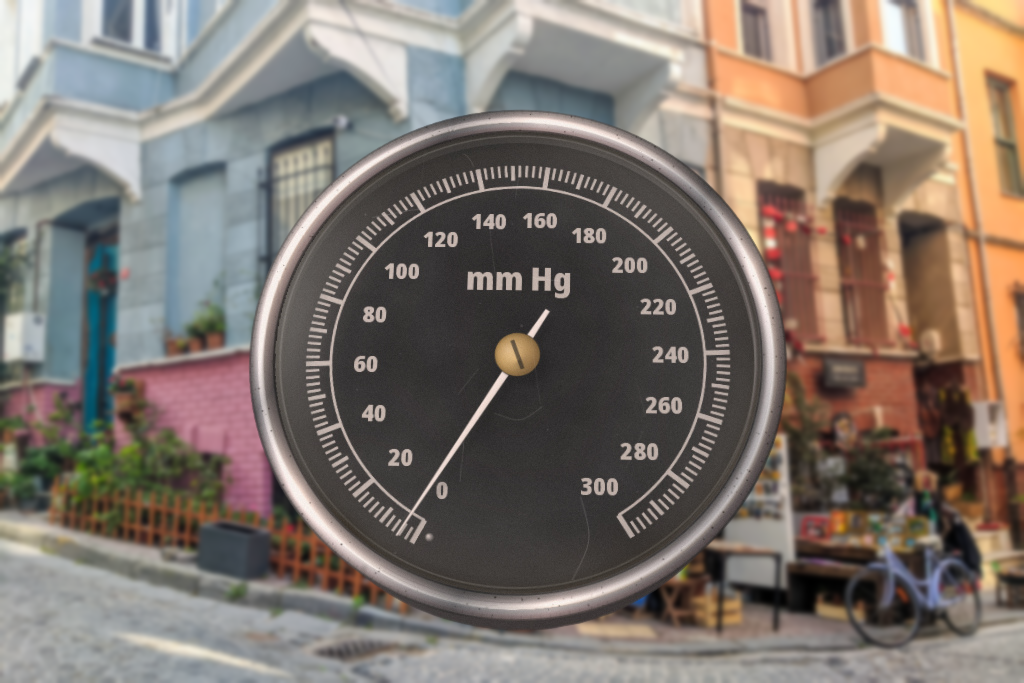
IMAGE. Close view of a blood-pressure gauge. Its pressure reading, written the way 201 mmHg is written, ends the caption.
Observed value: 4 mmHg
